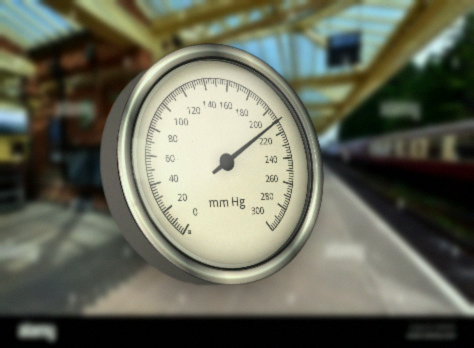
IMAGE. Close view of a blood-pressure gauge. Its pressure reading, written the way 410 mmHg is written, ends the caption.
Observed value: 210 mmHg
